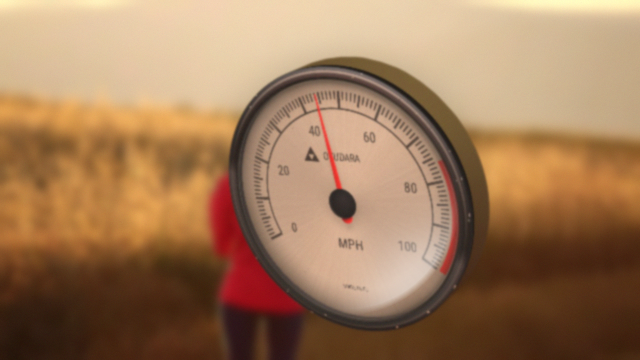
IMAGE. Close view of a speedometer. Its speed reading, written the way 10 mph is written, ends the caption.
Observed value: 45 mph
